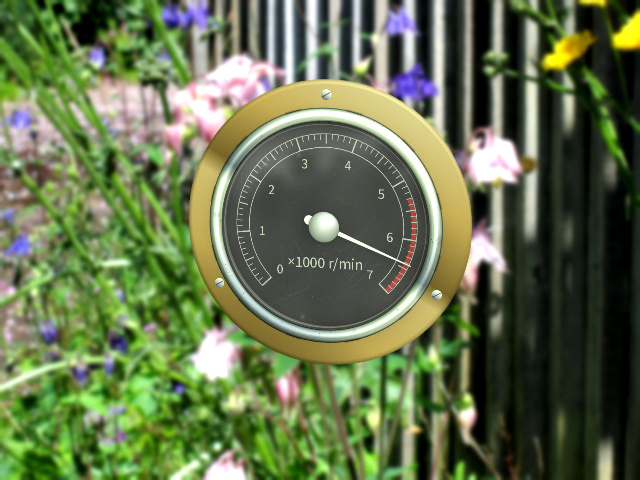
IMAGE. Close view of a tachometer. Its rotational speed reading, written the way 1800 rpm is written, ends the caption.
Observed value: 6400 rpm
